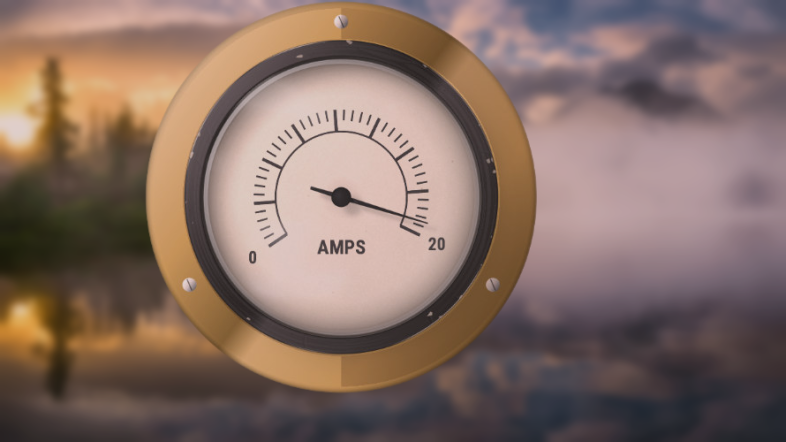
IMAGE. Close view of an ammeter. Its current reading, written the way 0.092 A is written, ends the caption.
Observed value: 19.25 A
